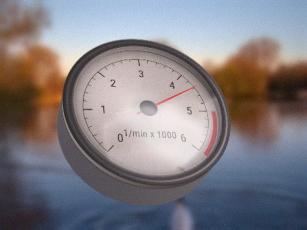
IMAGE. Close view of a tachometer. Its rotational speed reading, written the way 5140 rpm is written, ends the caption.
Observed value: 4400 rpm
